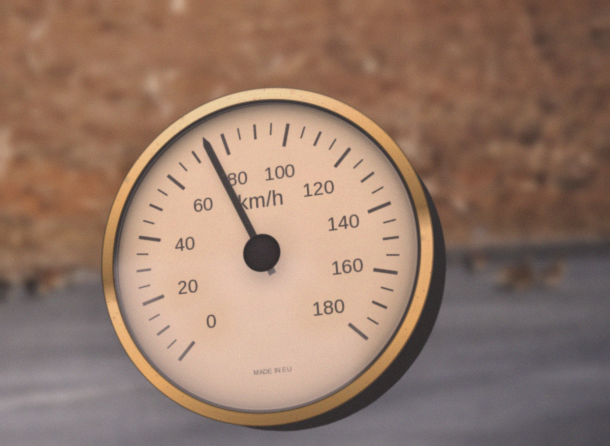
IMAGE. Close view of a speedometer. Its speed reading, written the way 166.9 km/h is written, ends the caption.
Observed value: 75 km/h
